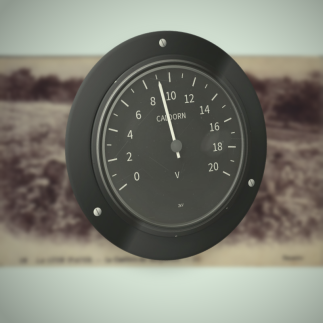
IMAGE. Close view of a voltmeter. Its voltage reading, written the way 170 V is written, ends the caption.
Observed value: 9 V
